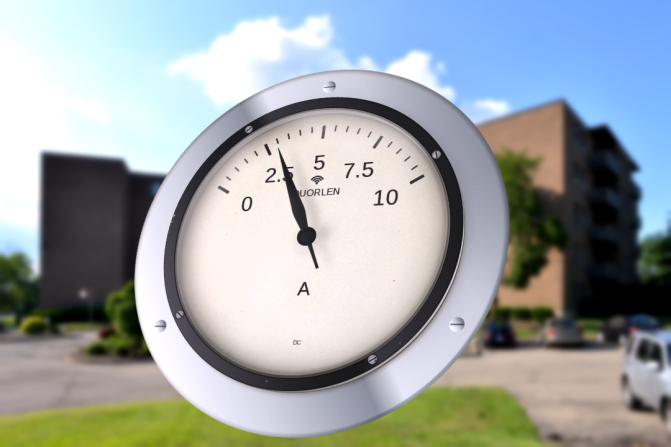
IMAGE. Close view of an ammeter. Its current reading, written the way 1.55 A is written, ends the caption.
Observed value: 3 A
